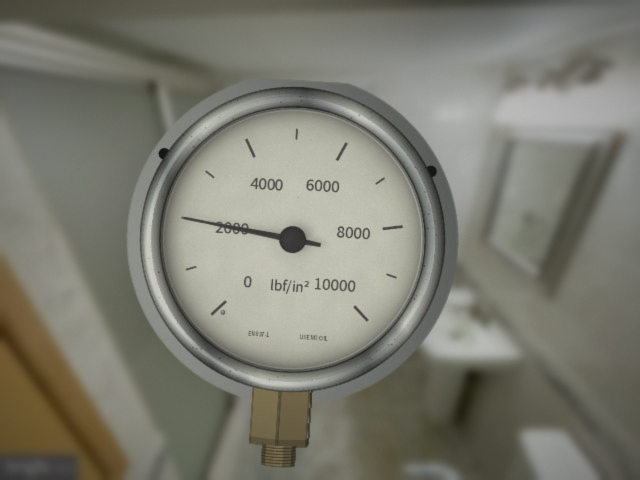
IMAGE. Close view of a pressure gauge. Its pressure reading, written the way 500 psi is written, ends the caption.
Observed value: 2000 psi
